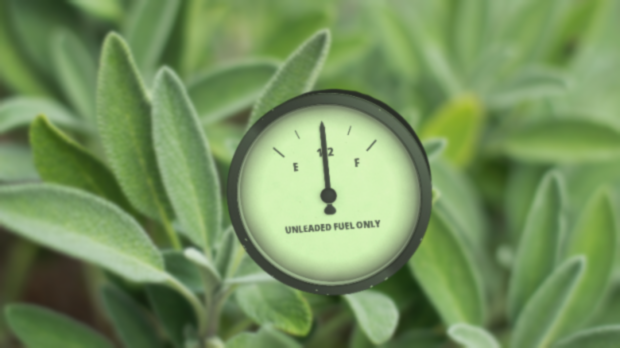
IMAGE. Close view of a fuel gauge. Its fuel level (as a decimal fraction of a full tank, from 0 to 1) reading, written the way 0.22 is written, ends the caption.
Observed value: 0.5
